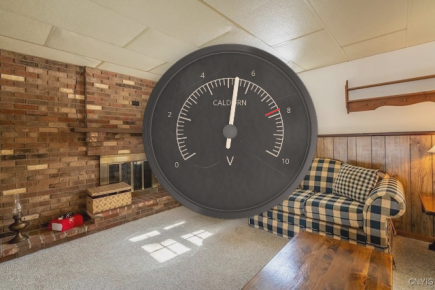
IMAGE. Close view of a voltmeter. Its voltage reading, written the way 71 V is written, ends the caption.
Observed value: 5.4 V
